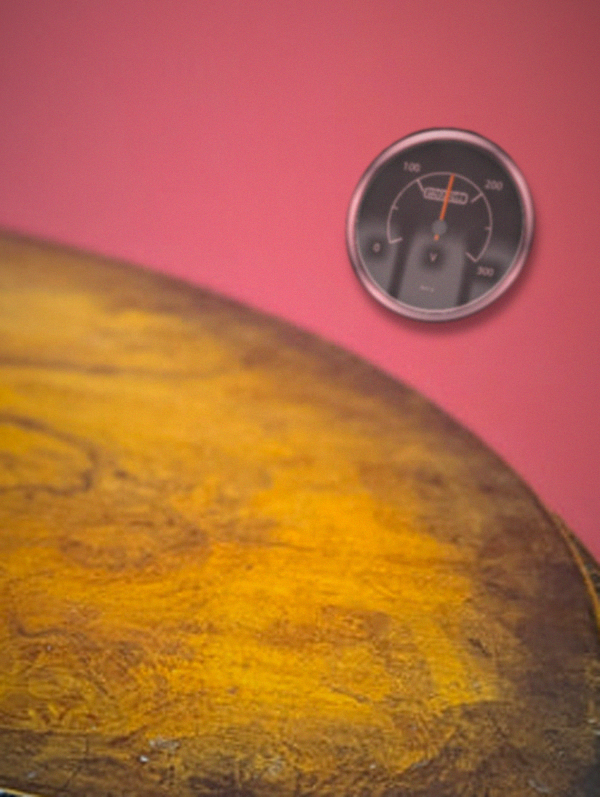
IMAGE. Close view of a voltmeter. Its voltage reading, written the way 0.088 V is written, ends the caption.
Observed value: 150 V
